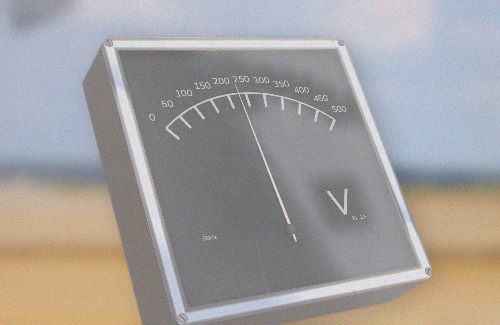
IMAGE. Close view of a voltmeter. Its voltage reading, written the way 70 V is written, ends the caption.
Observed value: 225 V
